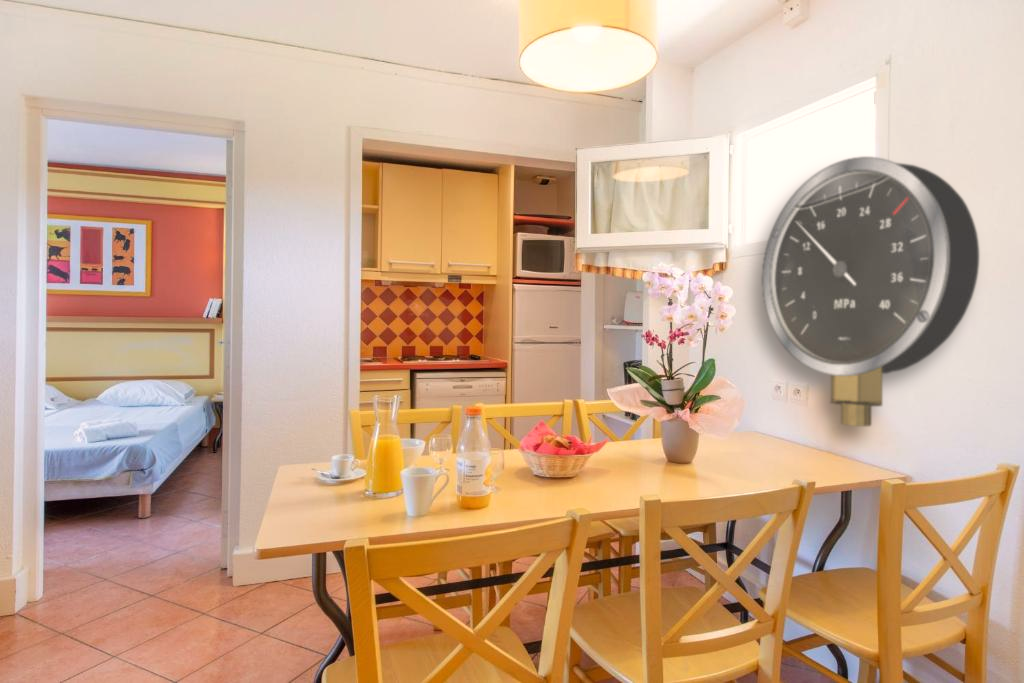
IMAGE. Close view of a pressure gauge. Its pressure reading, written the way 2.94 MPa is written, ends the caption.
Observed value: 14 MPa
